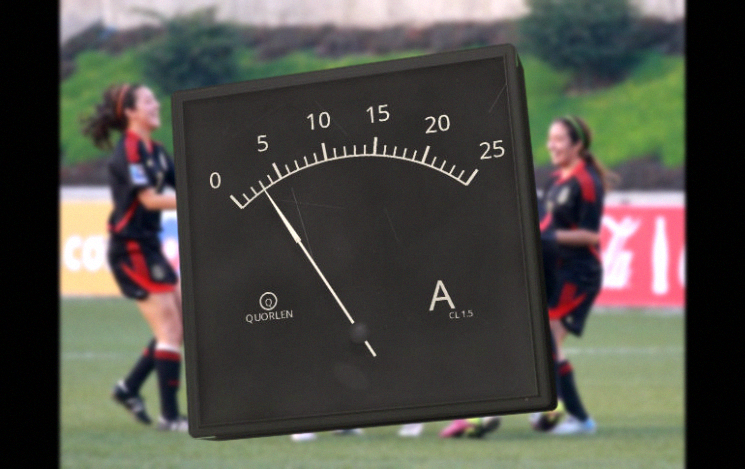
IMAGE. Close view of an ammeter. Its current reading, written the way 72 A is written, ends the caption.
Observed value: 3 A
